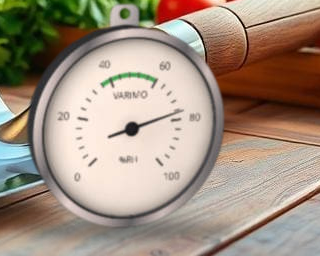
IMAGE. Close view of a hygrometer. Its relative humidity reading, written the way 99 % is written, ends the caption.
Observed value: 76 %
